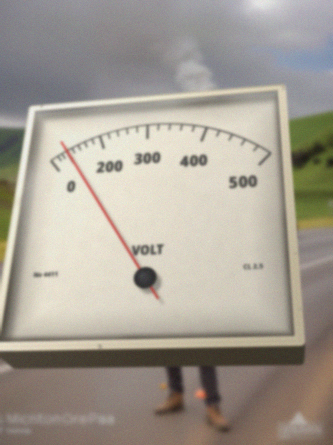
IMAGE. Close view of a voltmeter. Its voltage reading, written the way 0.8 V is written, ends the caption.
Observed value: 100 V
